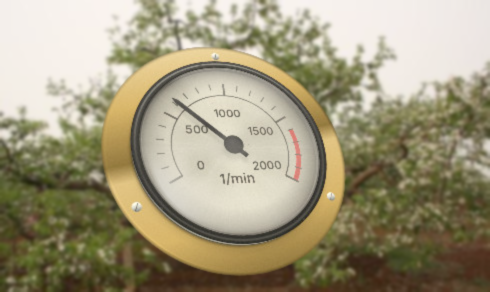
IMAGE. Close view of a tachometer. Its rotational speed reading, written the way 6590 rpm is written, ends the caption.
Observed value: 600 rpm
